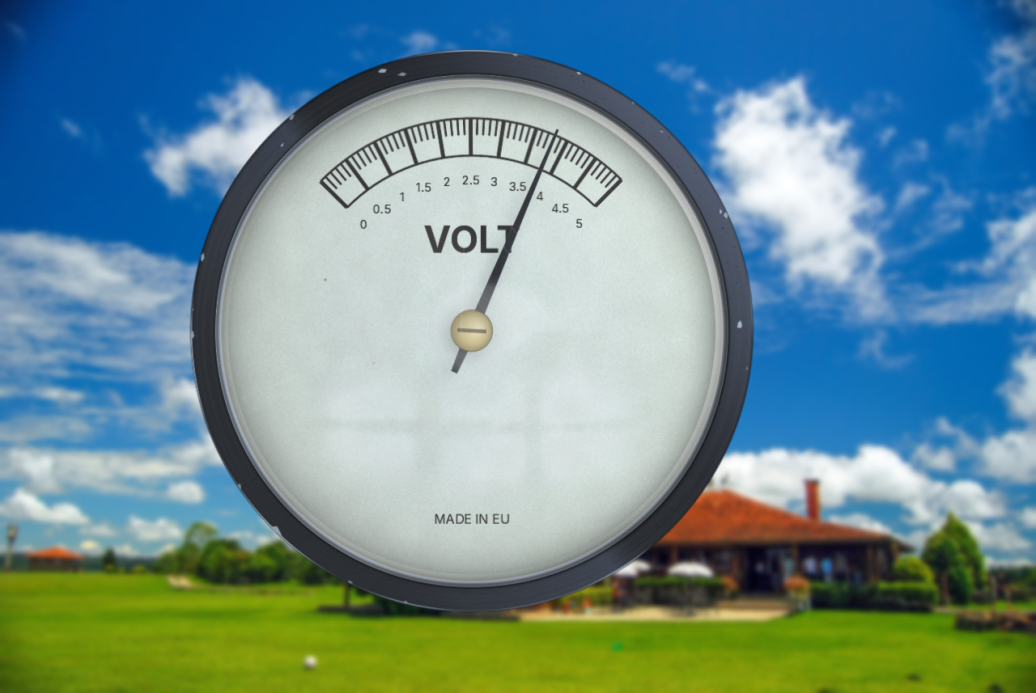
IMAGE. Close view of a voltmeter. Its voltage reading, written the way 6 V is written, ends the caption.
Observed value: 3.8 V
